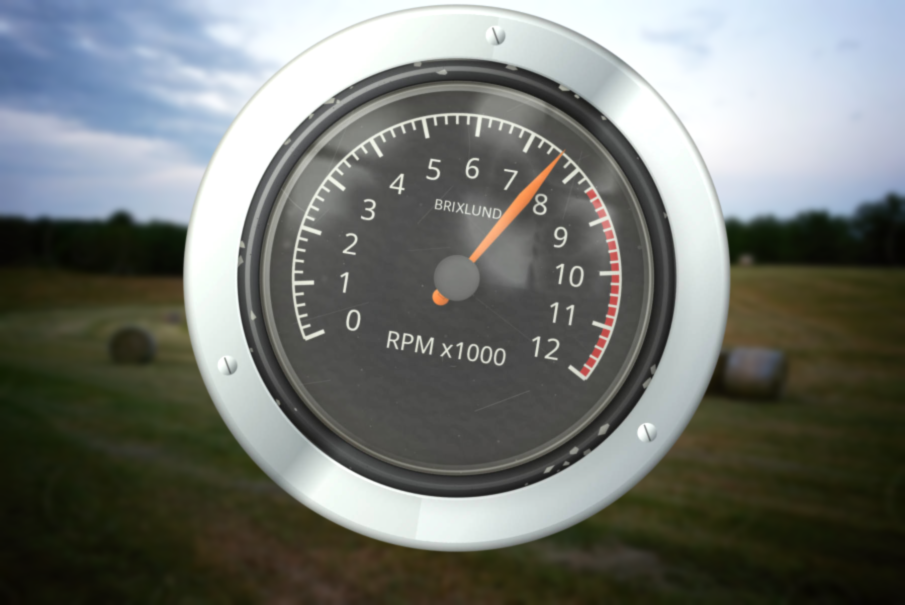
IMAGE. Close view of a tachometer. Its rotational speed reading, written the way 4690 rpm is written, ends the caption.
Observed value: 7600 rpm
